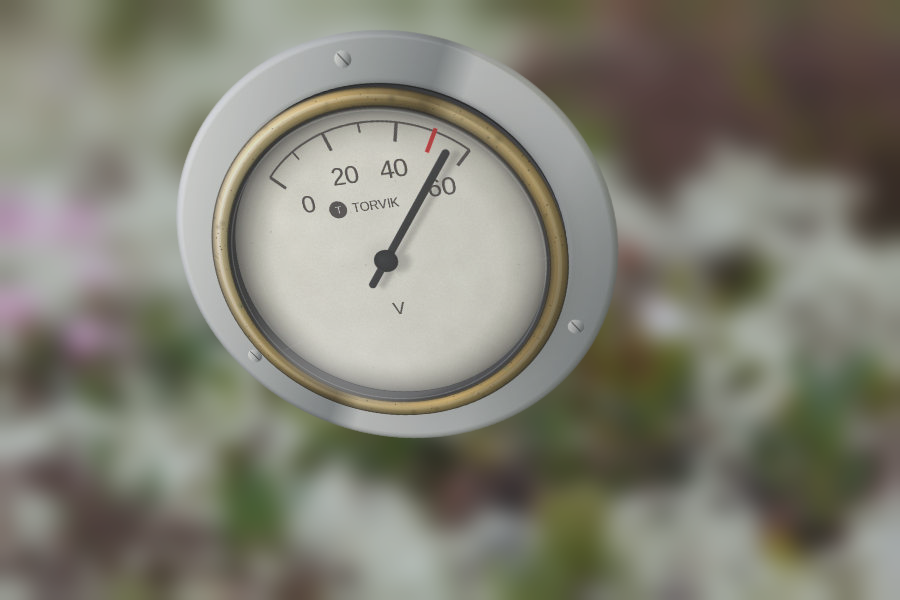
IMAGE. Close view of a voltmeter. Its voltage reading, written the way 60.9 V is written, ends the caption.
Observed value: 55 V
